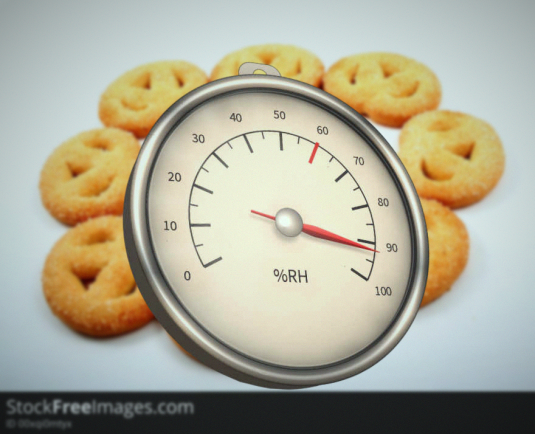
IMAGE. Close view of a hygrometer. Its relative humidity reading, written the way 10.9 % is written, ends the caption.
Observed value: 92.5 %
